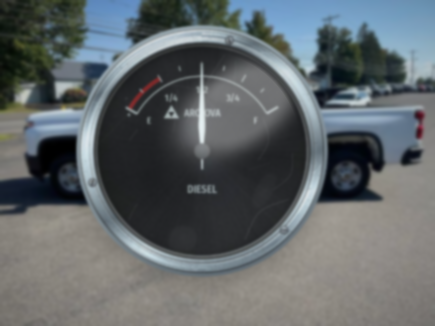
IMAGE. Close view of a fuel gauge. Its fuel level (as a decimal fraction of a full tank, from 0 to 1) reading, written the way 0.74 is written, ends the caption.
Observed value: 0.5
